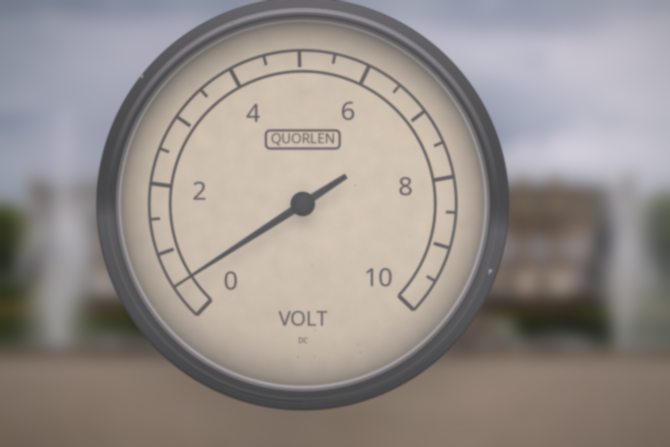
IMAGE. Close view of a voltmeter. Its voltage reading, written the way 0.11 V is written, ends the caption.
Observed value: 0.5 V
